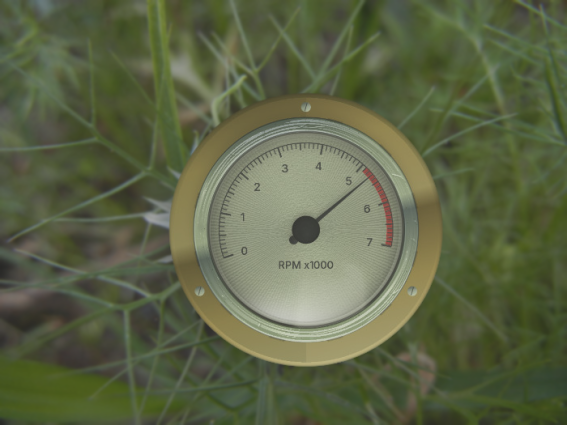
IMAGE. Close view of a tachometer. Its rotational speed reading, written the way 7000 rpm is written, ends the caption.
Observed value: 5300 rpm
